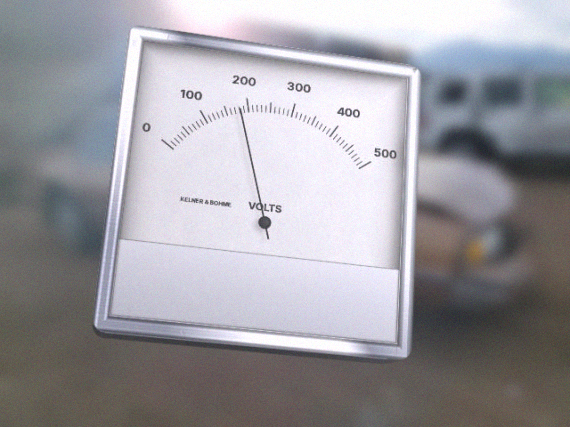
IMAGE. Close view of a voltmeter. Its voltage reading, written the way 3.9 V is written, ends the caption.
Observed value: 180 V
